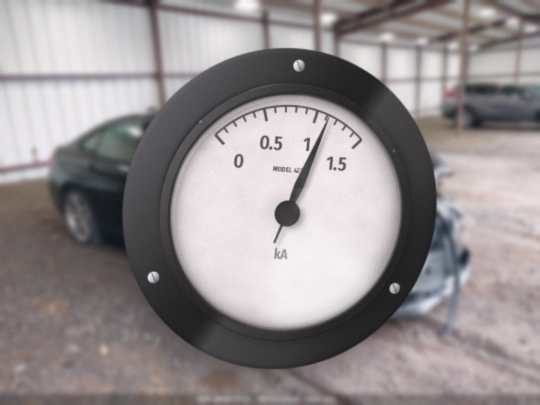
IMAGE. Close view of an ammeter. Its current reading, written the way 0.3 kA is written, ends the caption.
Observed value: 1.1 kA
